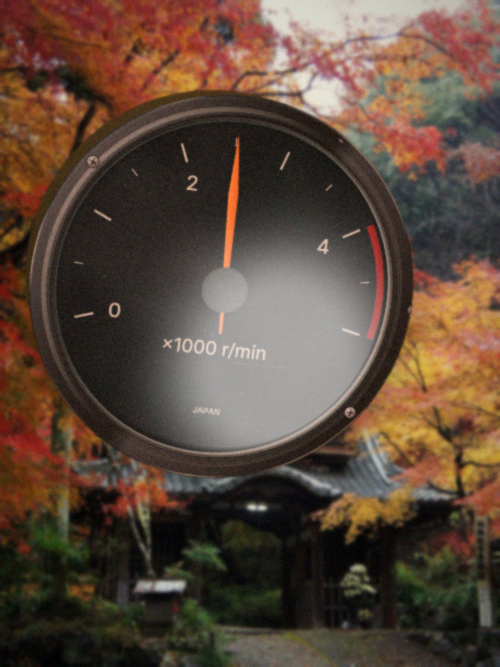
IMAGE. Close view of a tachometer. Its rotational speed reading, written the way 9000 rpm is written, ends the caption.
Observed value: 2500 rpm
